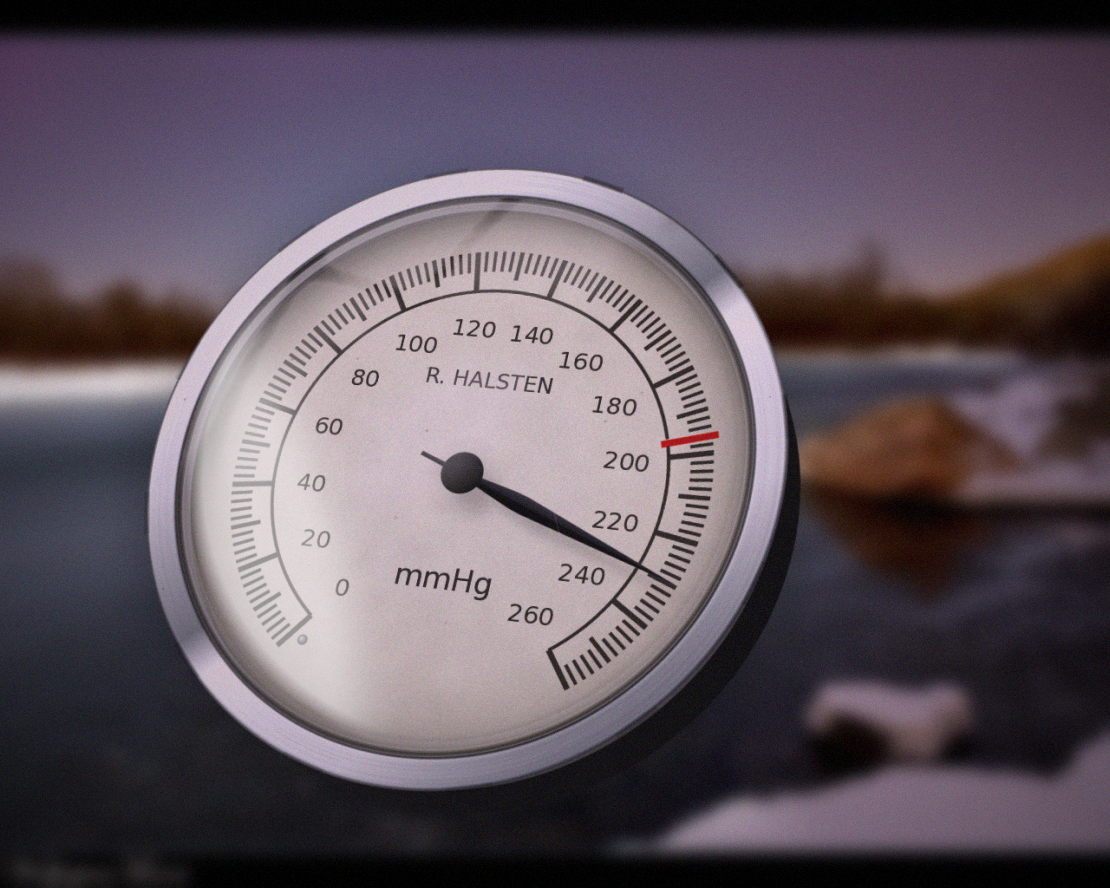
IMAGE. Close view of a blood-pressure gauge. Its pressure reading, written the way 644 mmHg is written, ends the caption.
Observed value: 230 mmHg
